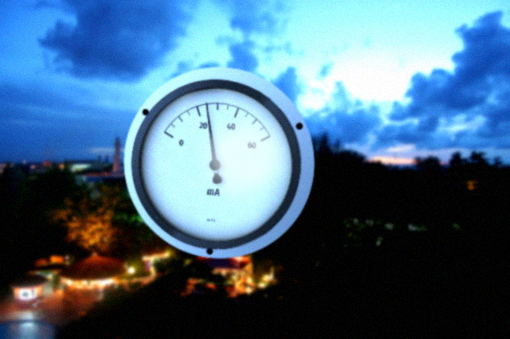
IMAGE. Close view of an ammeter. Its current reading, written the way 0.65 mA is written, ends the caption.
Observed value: 25 mA
